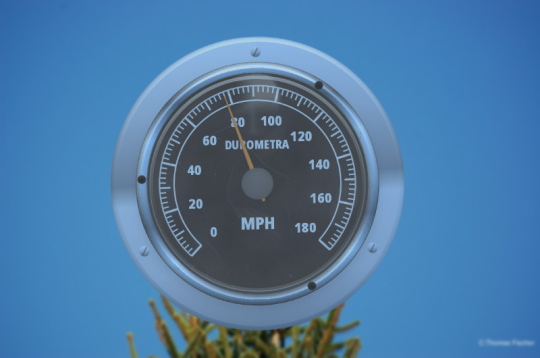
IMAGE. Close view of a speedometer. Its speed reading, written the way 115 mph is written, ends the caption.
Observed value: 78 mph
